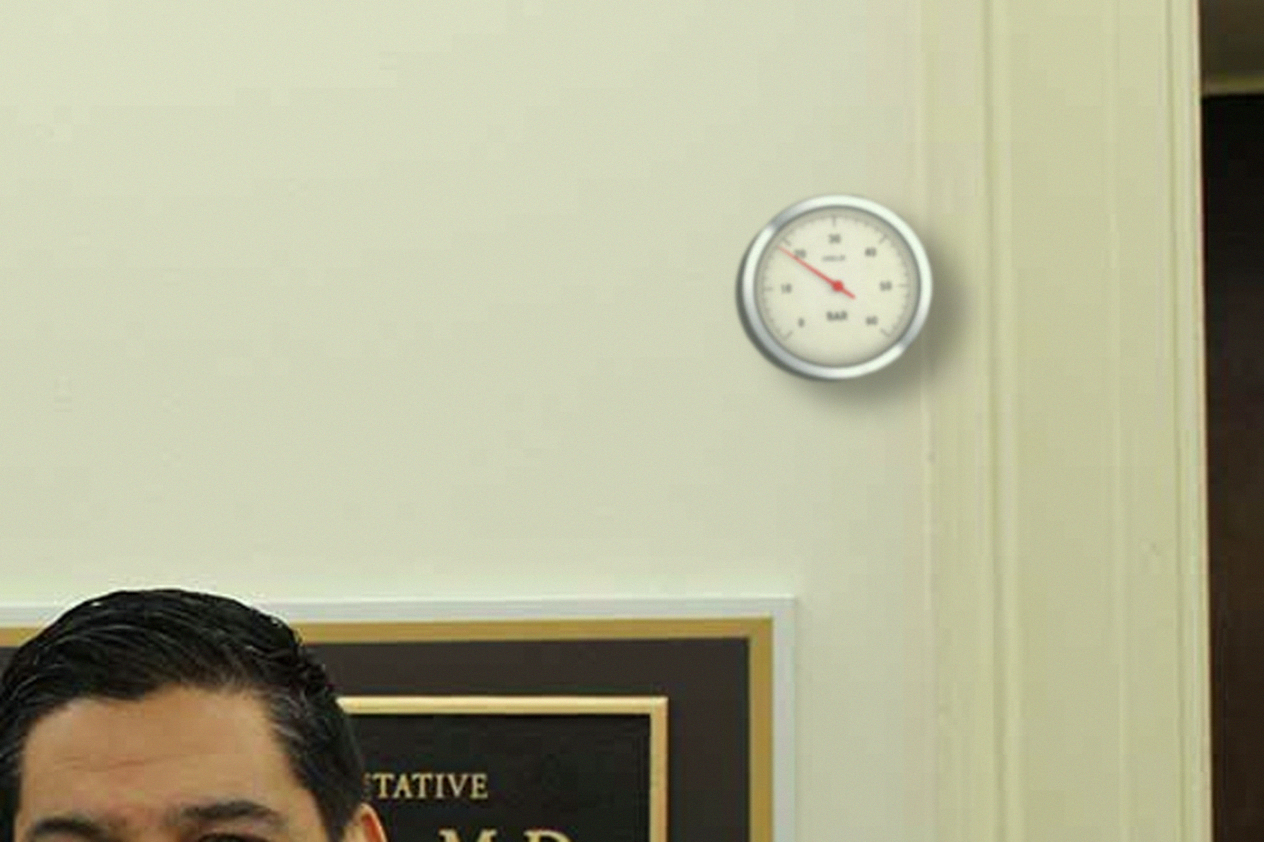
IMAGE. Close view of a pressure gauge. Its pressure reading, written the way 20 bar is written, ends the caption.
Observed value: 18 bar
